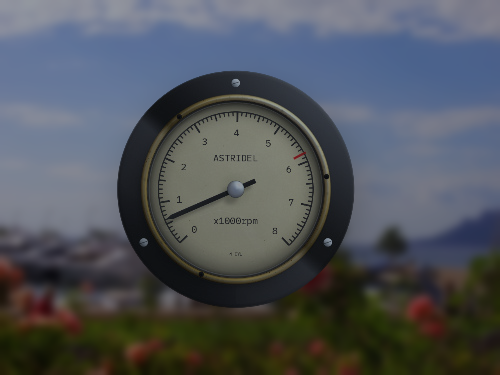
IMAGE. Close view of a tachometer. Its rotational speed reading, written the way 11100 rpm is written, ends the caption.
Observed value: 600 rpm
